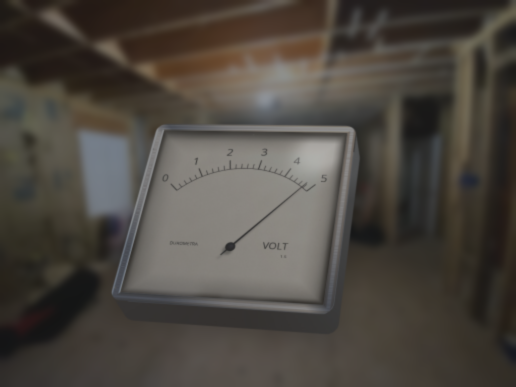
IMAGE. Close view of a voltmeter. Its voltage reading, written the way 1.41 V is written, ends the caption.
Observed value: 4.8 V
